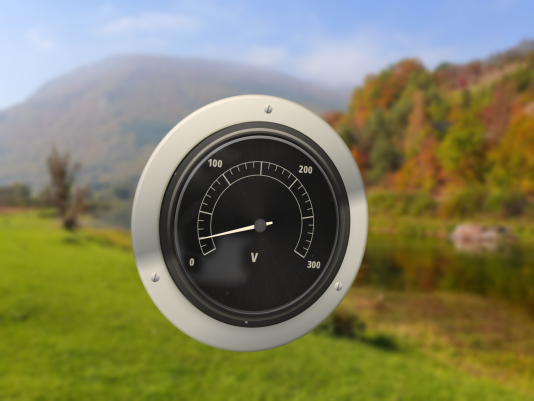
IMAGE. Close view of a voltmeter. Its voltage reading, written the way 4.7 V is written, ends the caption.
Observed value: 20 V
